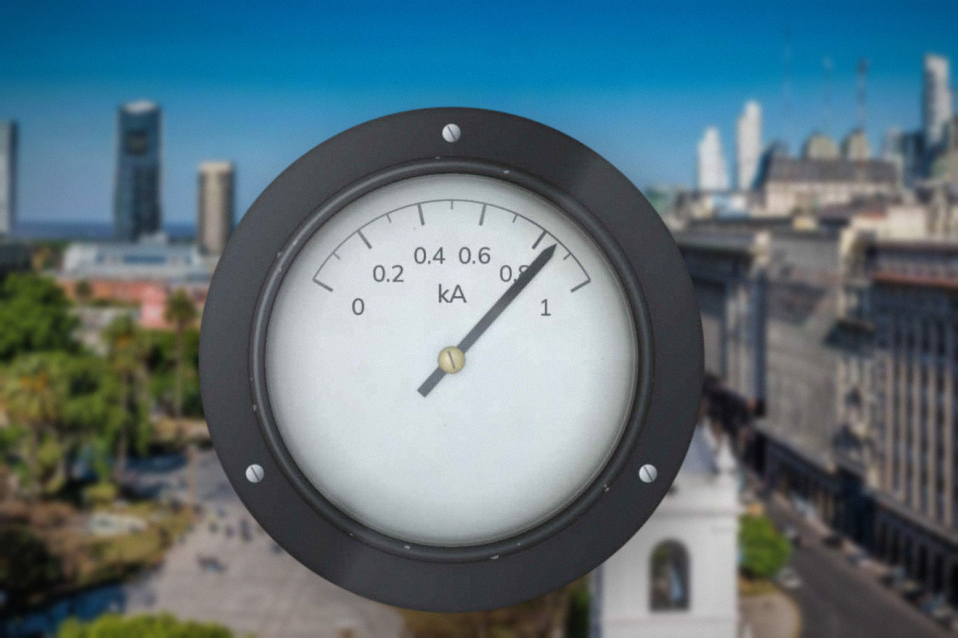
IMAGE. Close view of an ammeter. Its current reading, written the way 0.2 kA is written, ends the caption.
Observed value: 0.85 kA
